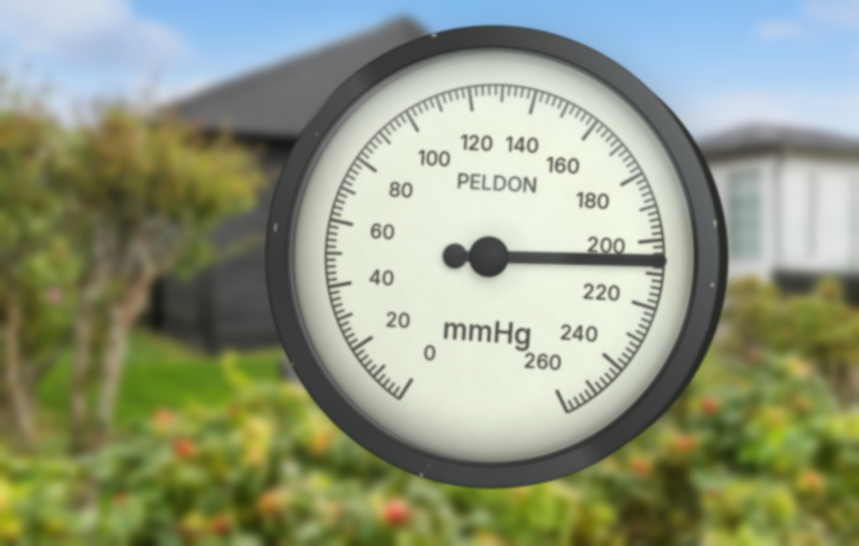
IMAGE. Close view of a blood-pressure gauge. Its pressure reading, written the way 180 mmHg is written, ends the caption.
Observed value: 206 mmHg
